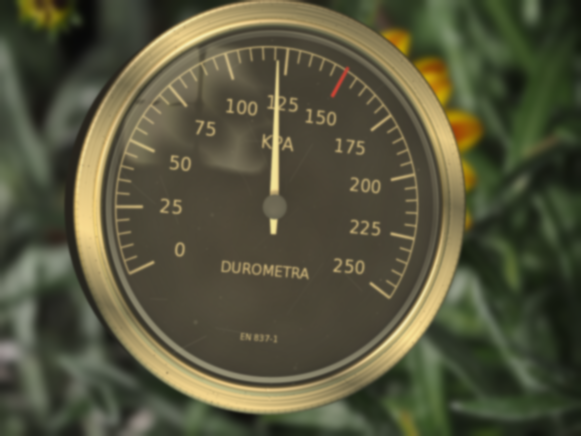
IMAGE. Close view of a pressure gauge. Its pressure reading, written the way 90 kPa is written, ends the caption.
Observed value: 120 kPa
